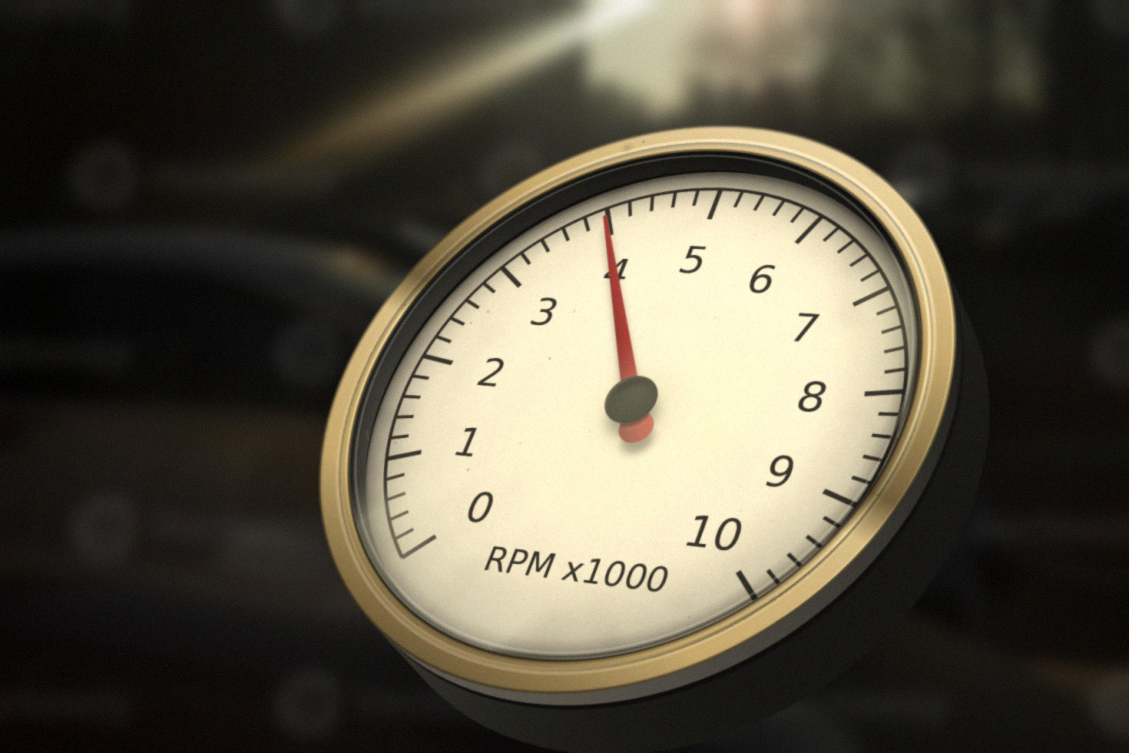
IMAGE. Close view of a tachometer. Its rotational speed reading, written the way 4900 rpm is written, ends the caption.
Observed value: 4000 rpm
